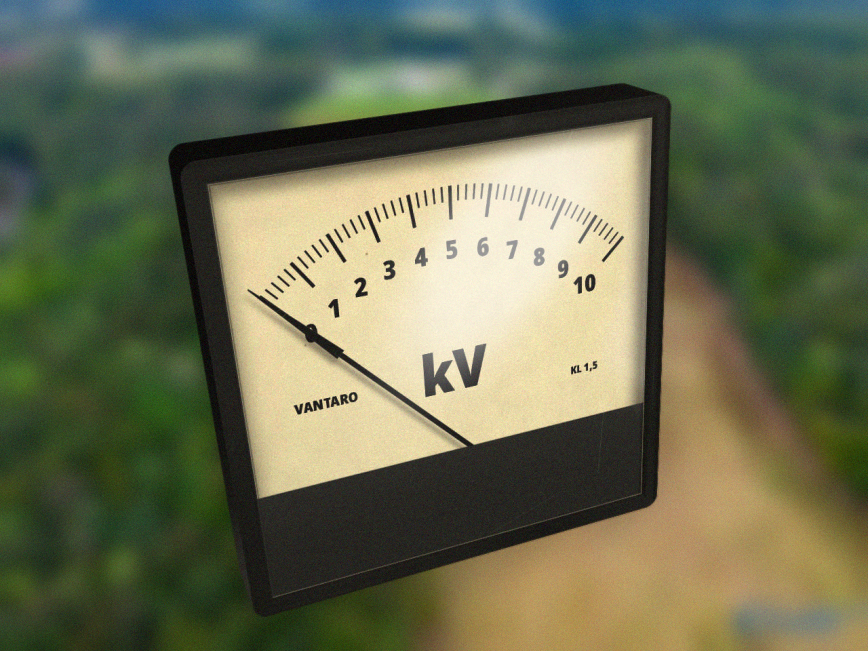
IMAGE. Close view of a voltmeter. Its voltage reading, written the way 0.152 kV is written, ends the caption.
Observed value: 0 kV
